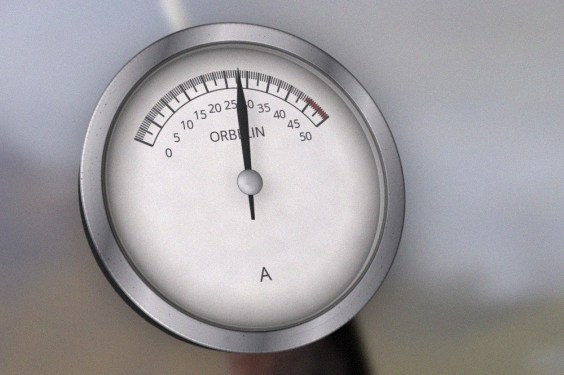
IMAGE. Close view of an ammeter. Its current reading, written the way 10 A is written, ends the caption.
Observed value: 27.5 A
